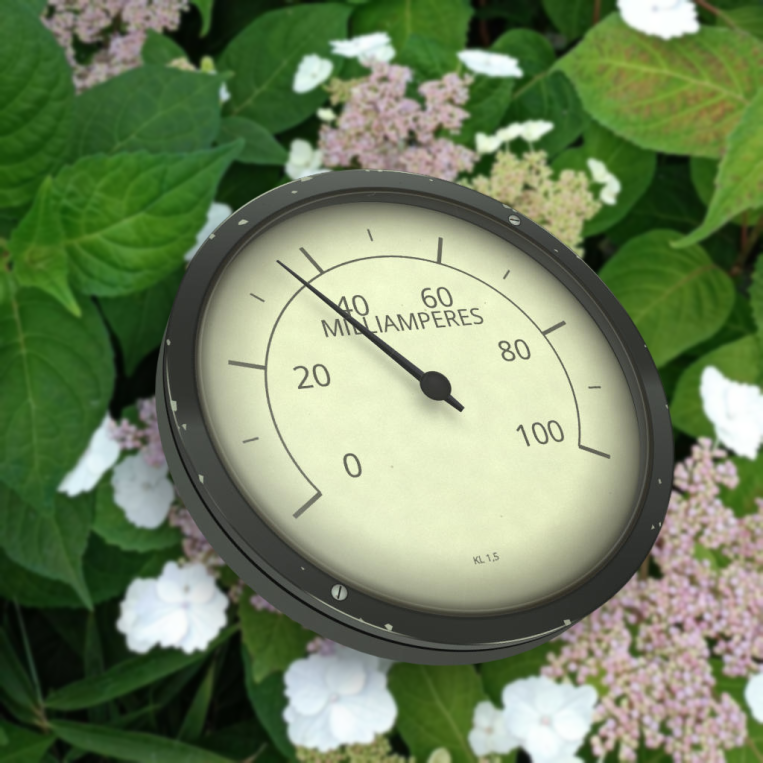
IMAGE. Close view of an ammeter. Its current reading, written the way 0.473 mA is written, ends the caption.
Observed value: 35 mA
